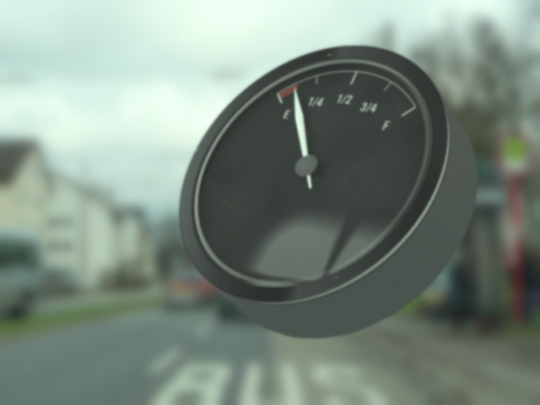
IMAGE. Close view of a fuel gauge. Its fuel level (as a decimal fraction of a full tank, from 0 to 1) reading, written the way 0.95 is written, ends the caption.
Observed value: 0.125
